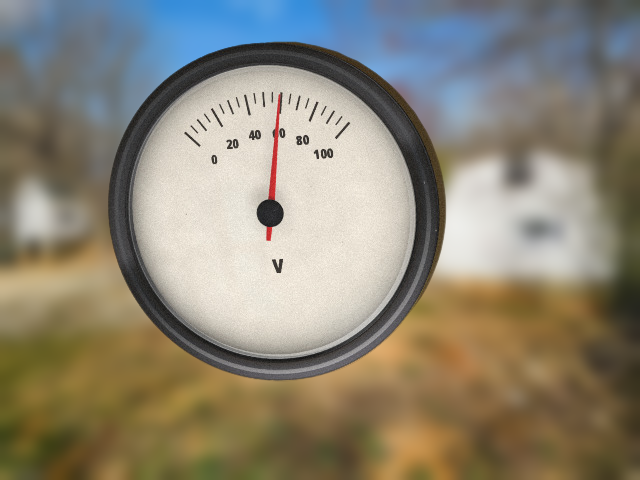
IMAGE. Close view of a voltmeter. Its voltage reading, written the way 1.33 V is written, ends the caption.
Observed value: 60 V
